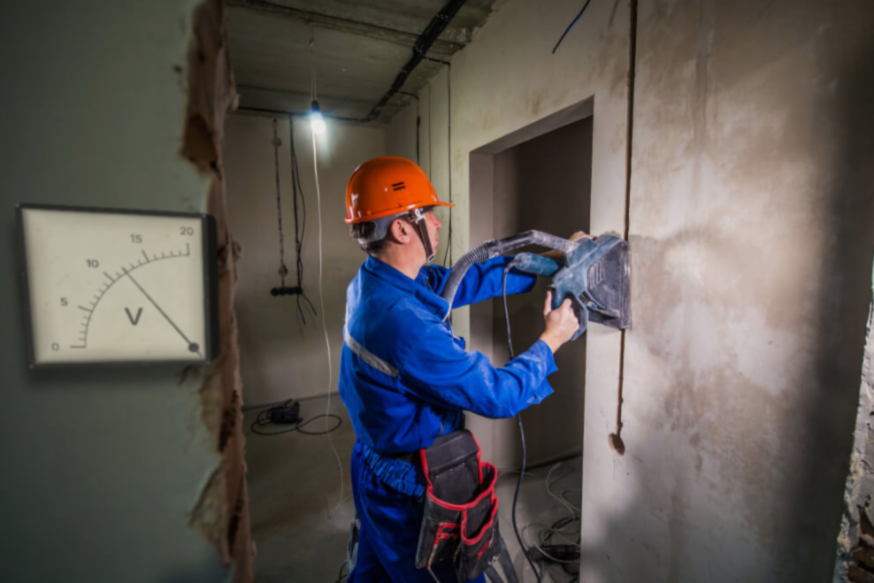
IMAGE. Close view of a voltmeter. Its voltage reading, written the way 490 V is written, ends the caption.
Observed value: 12 V
